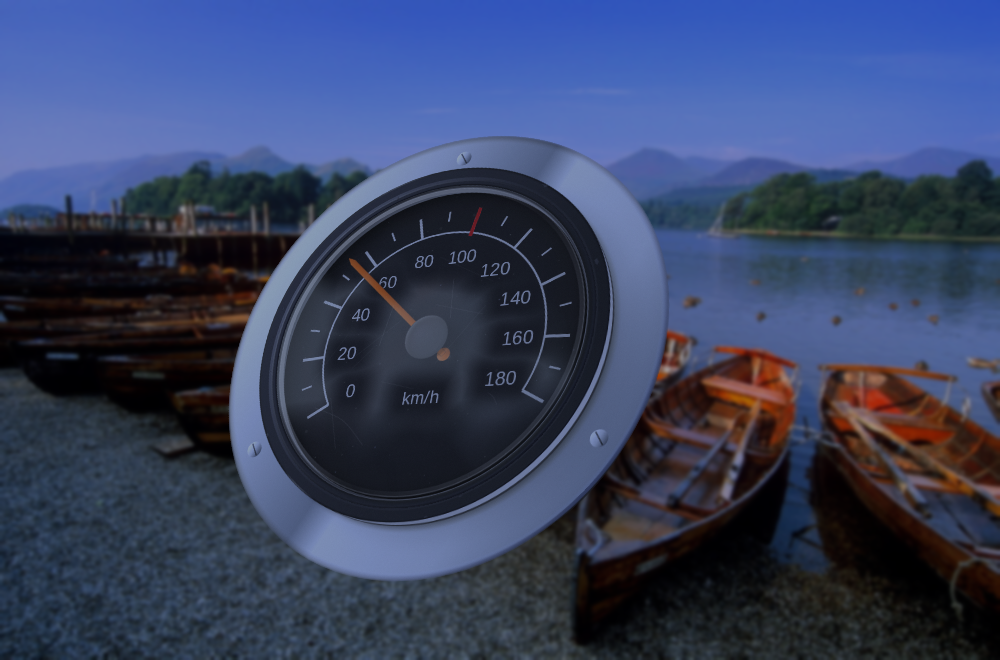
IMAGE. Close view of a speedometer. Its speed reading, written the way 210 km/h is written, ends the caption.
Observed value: 55 km/h
